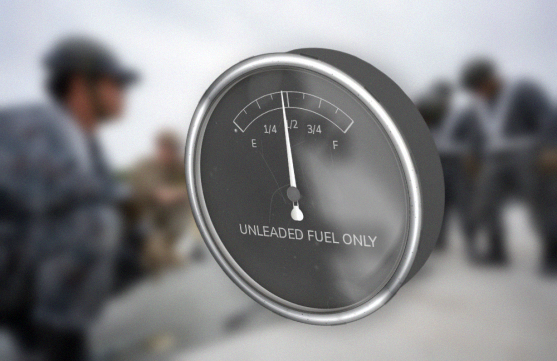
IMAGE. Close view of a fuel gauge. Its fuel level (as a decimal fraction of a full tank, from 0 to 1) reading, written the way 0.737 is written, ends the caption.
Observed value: 0.5
